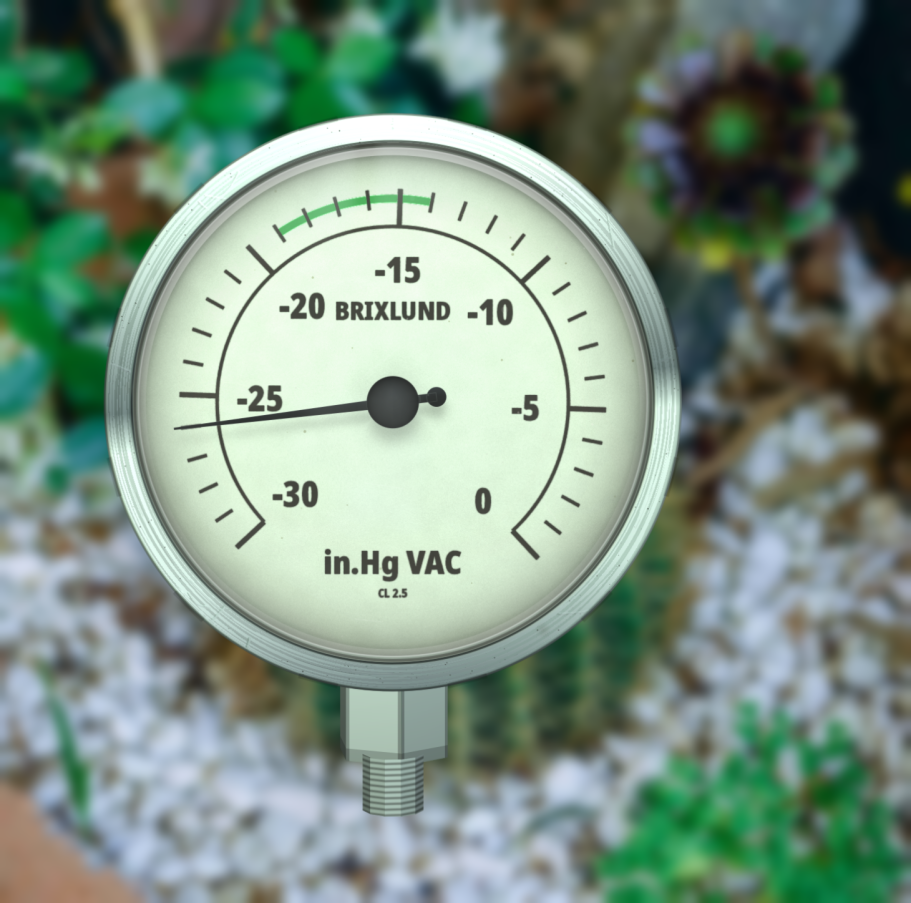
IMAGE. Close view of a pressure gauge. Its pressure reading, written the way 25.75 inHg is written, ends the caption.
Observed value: -26 inHg
